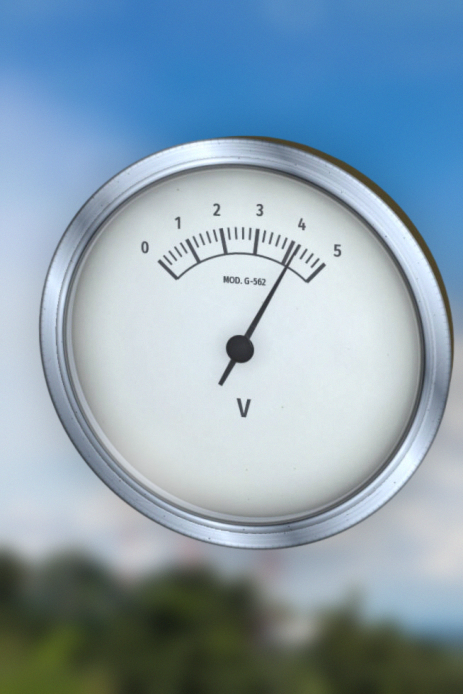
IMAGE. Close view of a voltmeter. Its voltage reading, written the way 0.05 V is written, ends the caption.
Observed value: 4.2 V
